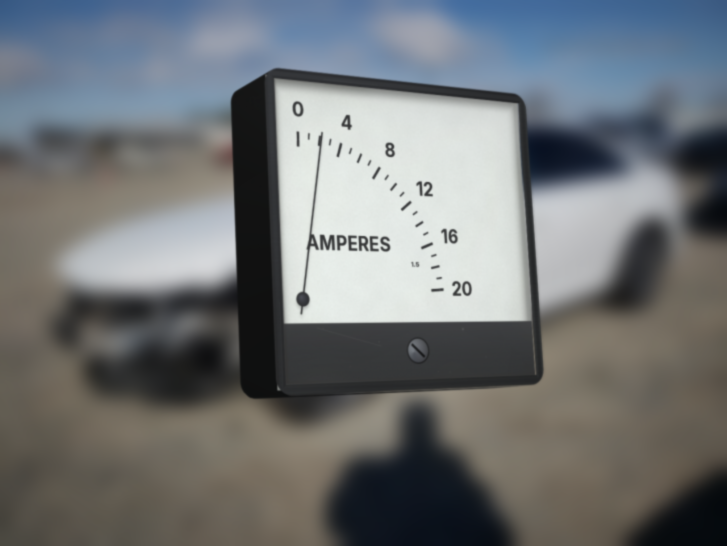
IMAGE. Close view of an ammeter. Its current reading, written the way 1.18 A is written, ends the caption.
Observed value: 2 A
